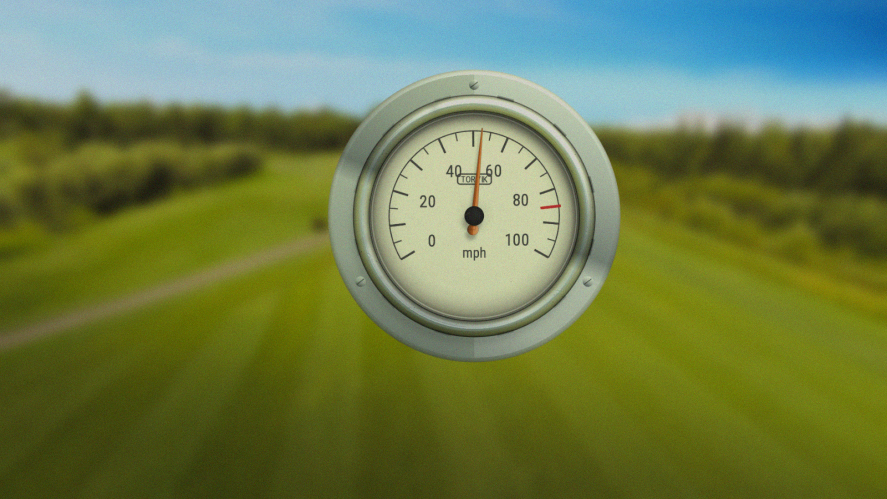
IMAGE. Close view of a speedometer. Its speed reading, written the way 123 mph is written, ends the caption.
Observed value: 52.5 mph
